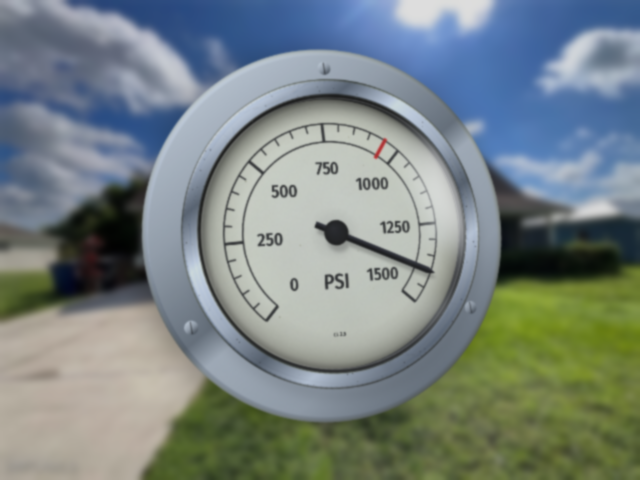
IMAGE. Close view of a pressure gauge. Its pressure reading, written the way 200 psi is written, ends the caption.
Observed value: 1400 psi
